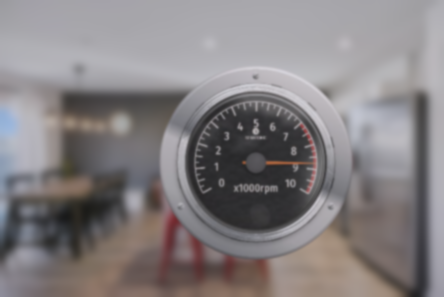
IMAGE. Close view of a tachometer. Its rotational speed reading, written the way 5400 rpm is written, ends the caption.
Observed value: 8750 rpm
